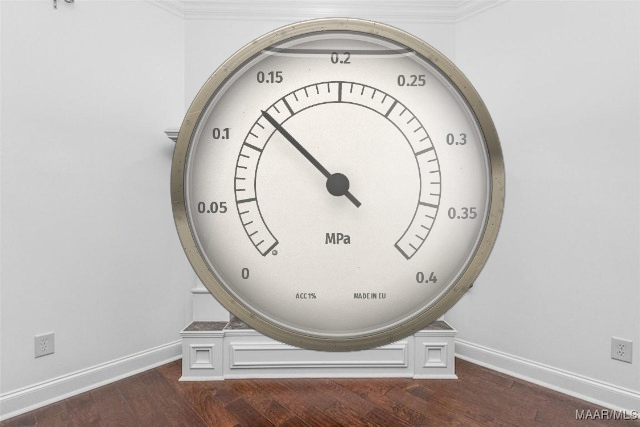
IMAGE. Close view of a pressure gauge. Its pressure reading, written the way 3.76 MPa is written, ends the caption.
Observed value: 0.13 MPa
